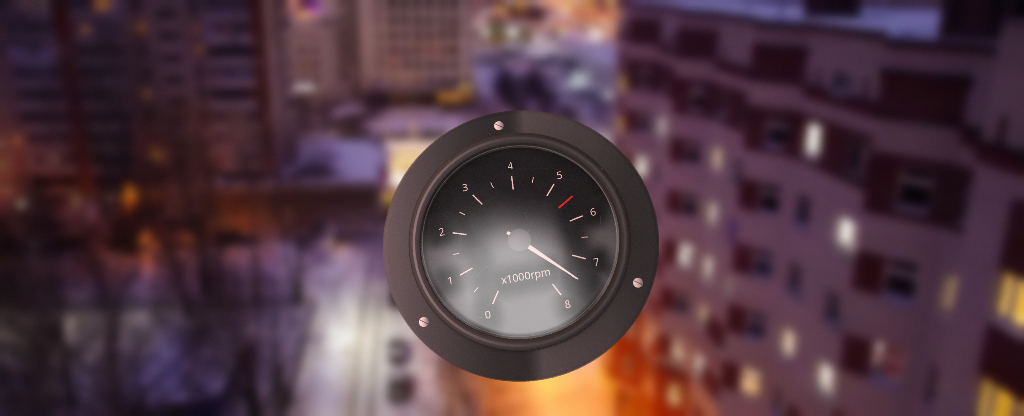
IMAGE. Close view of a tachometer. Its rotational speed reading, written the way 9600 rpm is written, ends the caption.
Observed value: 7500 rpm
